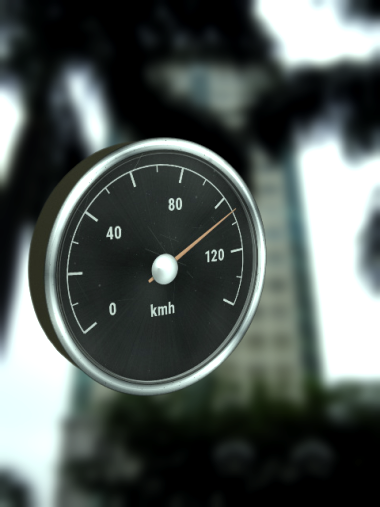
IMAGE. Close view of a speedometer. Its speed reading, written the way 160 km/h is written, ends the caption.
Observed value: 105 km/h
